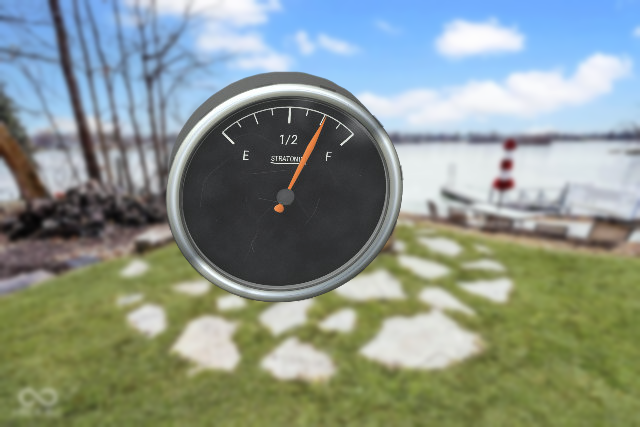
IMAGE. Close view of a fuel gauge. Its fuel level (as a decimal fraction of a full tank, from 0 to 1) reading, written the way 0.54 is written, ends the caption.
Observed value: 0.75
